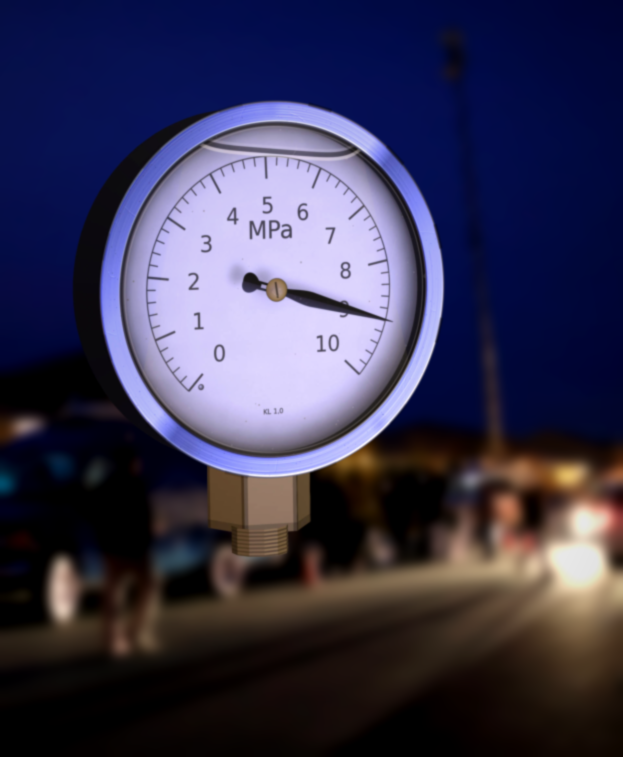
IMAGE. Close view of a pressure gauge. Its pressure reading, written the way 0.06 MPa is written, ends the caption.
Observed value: 9 MPa
